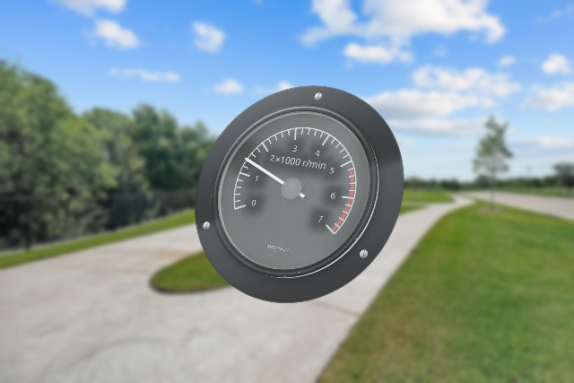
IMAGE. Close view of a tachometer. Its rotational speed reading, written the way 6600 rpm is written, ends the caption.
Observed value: 1400 rpm
